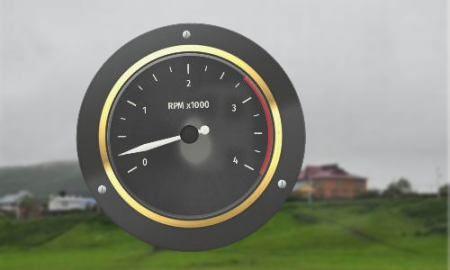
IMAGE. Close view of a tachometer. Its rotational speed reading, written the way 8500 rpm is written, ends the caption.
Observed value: 250 rpm
